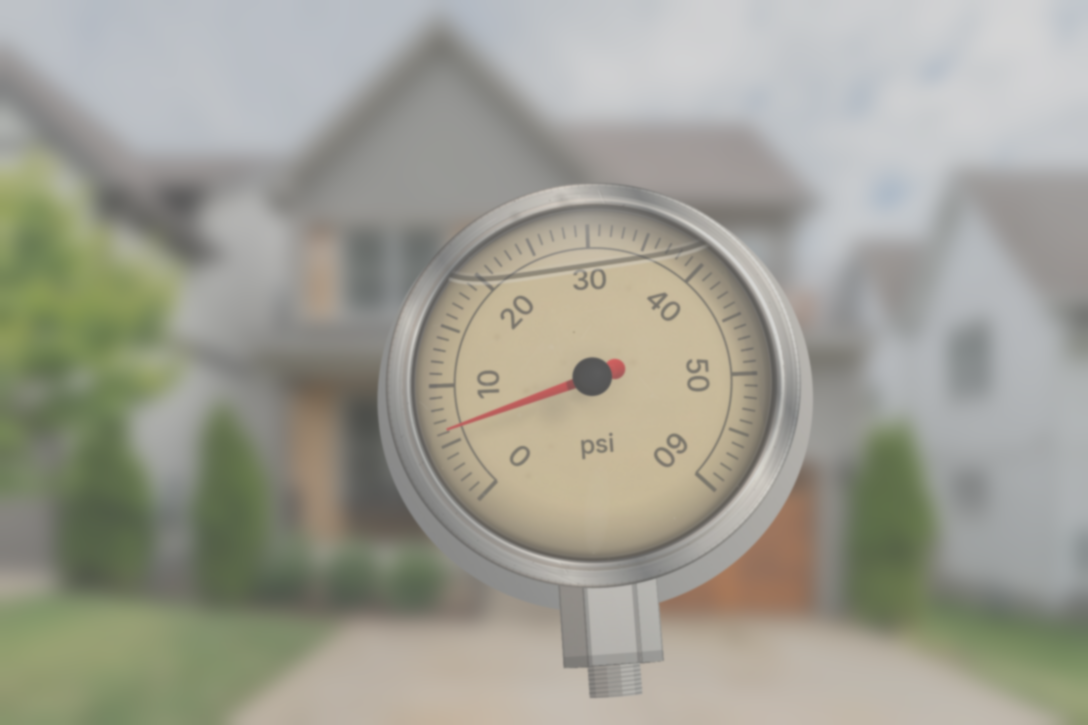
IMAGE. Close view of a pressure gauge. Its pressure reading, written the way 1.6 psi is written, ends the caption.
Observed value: 6 psi
